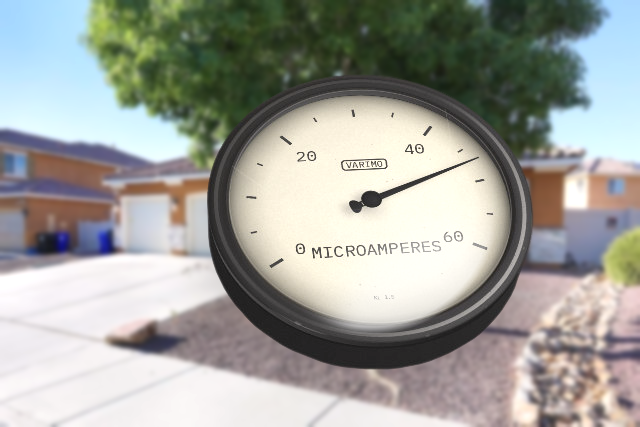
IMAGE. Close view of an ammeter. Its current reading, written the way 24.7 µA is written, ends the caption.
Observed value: 47.5 µA
